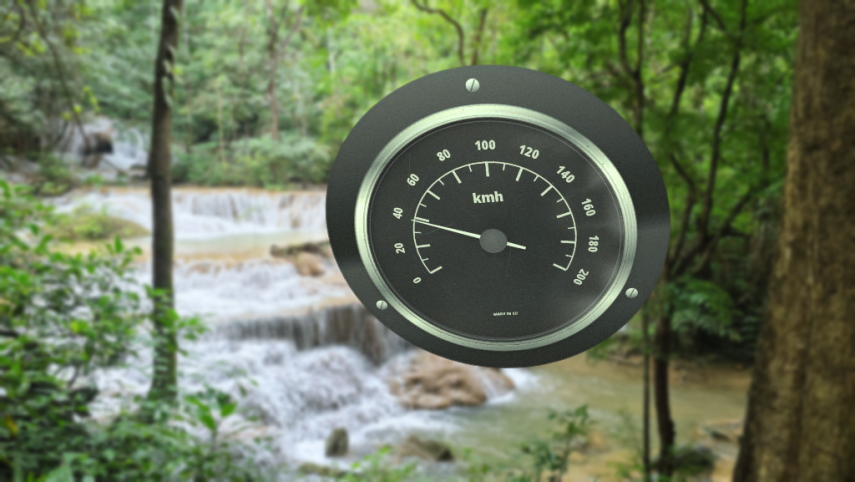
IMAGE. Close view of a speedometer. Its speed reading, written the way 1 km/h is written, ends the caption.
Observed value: 40 km/h
